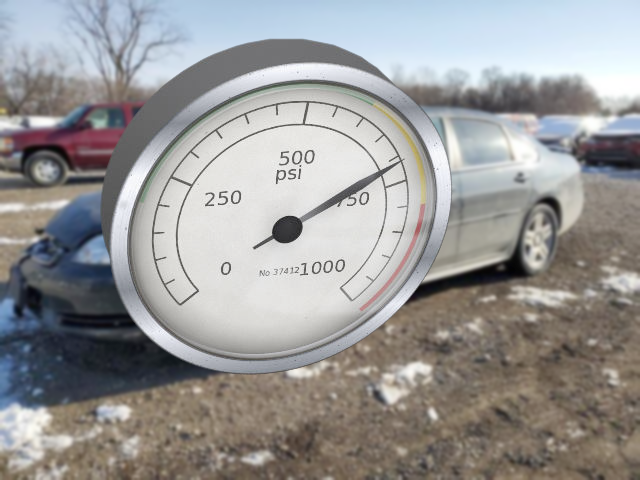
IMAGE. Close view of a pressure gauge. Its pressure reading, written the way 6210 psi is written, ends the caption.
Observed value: 700 psi
